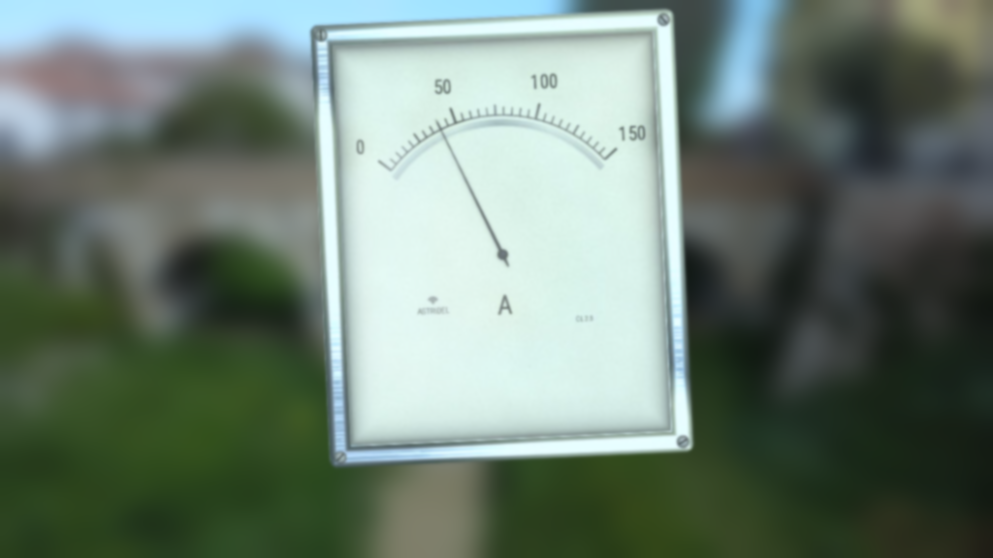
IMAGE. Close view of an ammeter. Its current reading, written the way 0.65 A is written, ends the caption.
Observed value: 40 A
